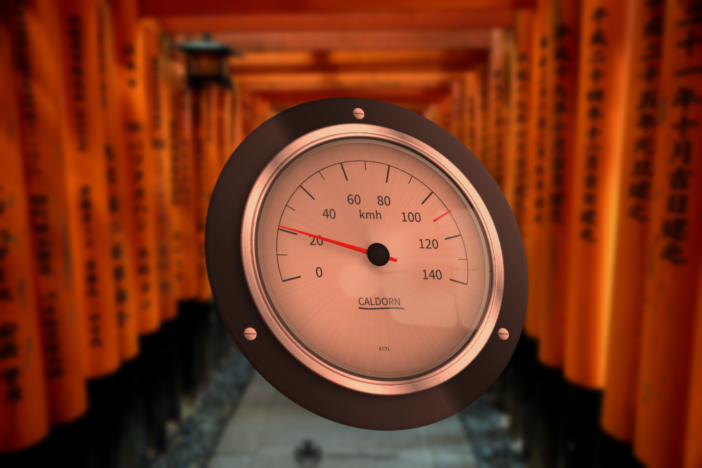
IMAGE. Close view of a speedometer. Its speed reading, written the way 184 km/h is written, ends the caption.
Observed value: 20 km/h
